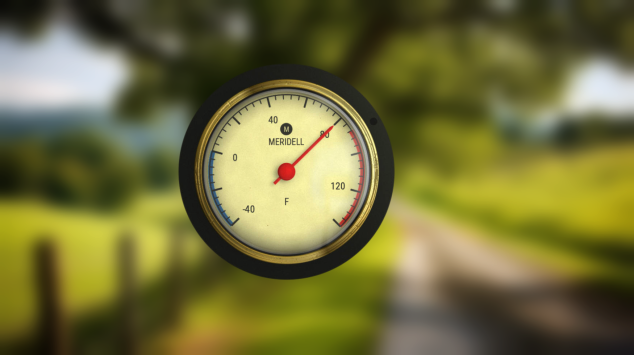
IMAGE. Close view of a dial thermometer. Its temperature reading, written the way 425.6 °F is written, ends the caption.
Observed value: 80 °F
